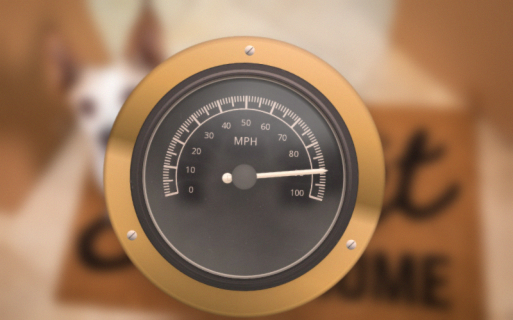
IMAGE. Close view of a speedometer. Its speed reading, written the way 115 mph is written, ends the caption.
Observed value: 90 mph
